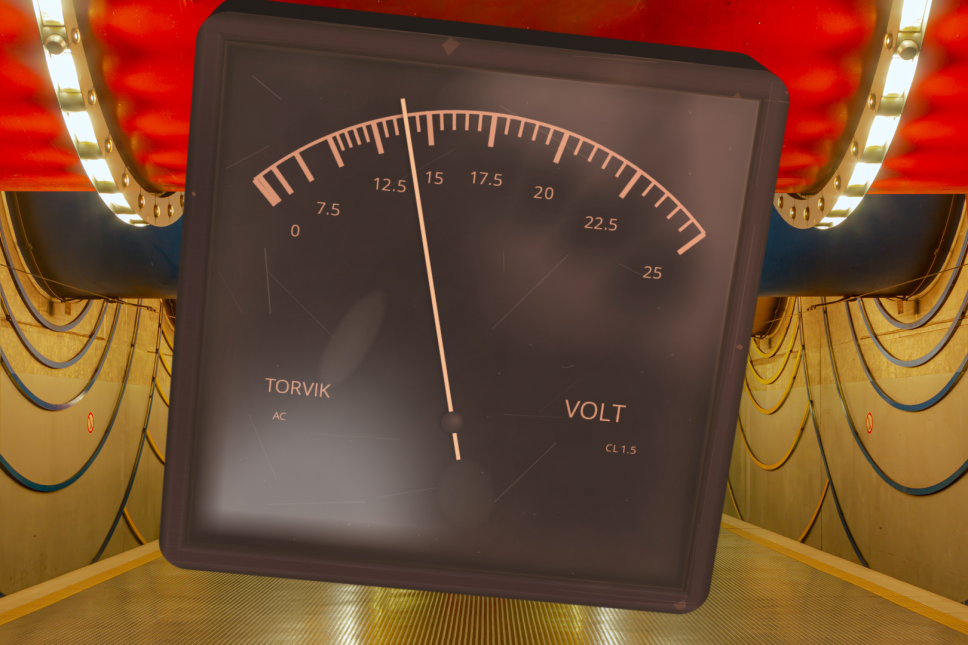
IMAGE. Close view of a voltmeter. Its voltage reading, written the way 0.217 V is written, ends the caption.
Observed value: 14 V
